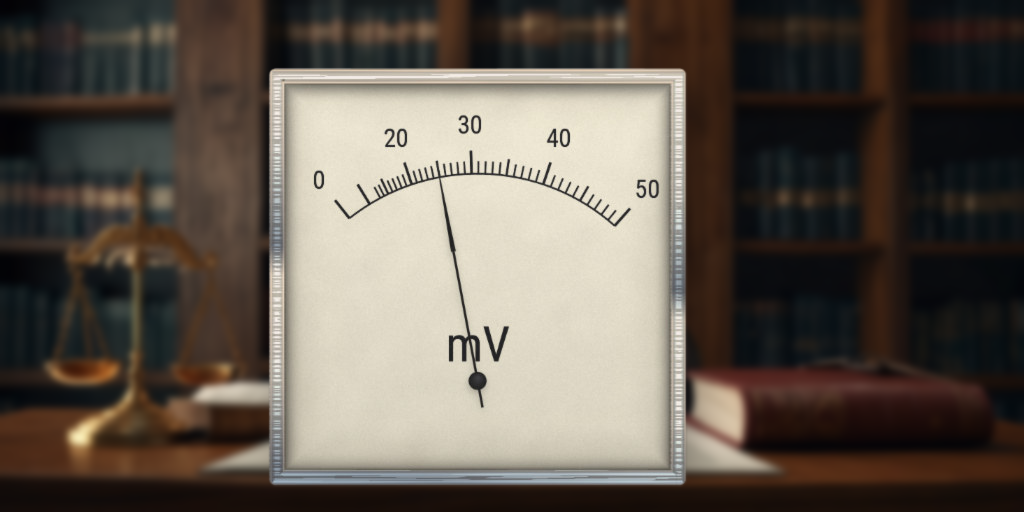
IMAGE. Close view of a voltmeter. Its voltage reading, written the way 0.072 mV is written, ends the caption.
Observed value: 25 mV
